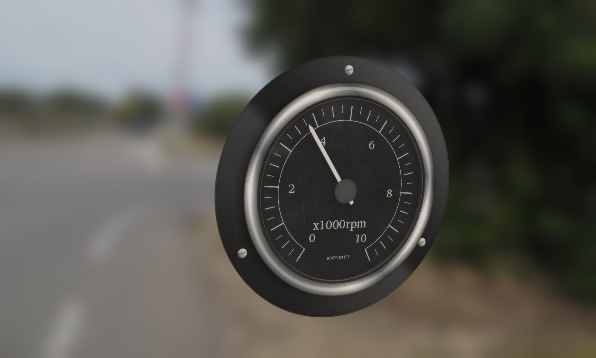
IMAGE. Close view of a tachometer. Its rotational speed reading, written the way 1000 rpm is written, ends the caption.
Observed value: 3750 rpm
